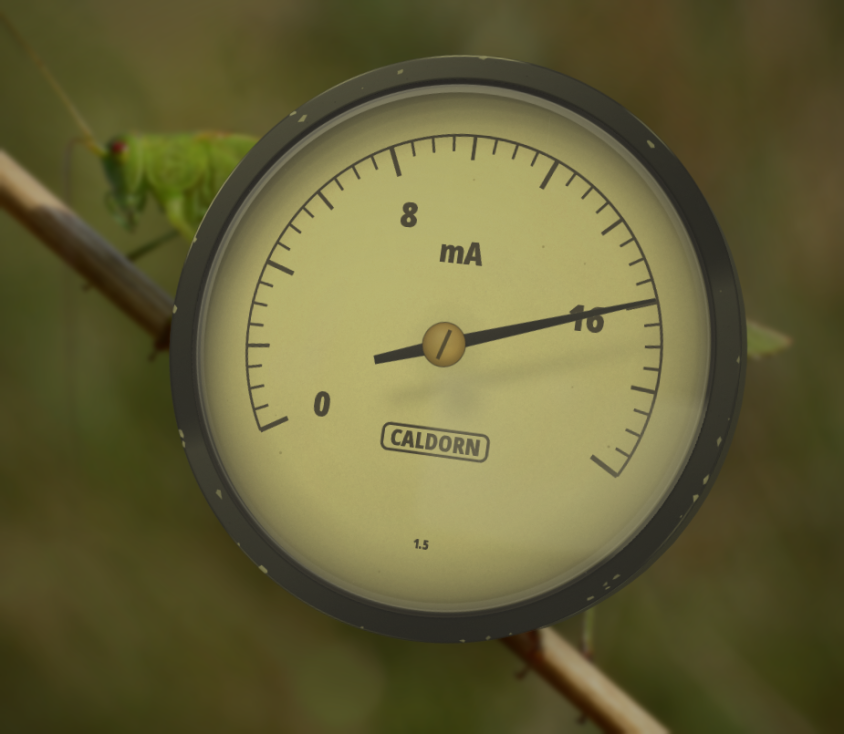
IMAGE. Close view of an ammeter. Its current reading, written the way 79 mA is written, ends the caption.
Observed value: 16 mA
